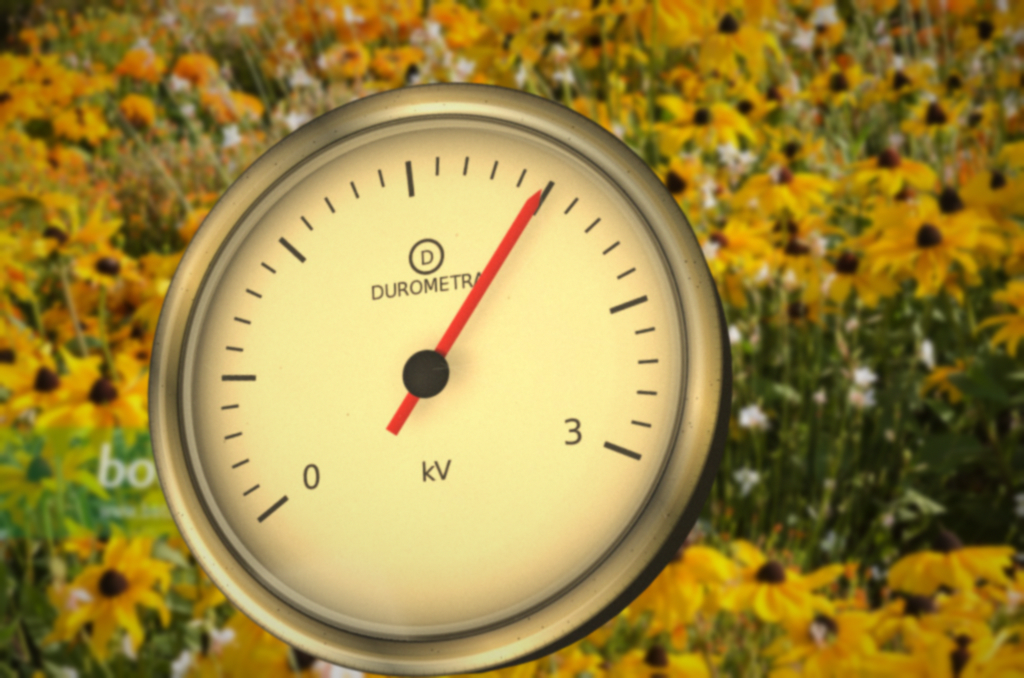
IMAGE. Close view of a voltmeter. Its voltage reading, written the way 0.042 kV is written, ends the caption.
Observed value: 2 kV
